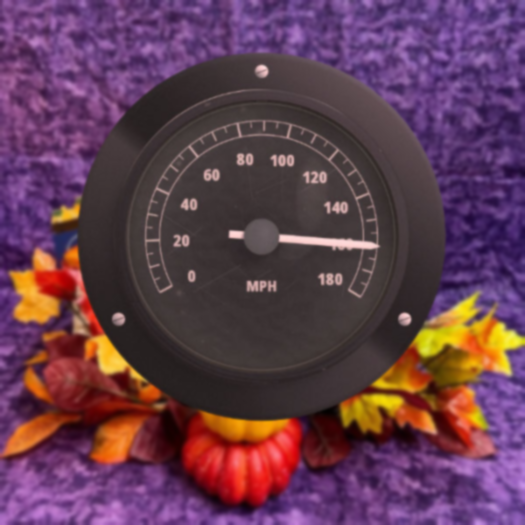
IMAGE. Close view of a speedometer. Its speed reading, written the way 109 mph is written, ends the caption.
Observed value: 160 mph
